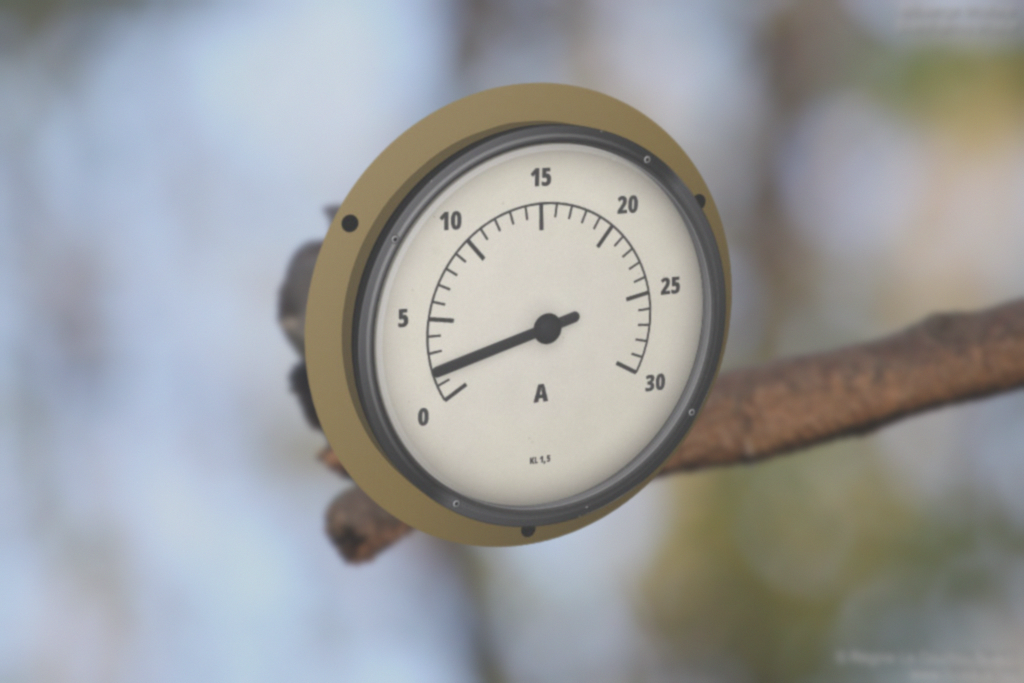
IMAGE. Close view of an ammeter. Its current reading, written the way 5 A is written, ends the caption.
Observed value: 2 A
